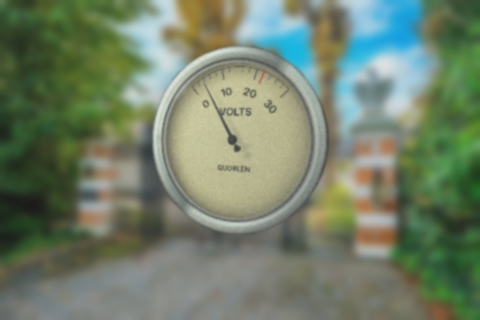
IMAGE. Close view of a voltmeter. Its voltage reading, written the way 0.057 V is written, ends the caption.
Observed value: 4 V
